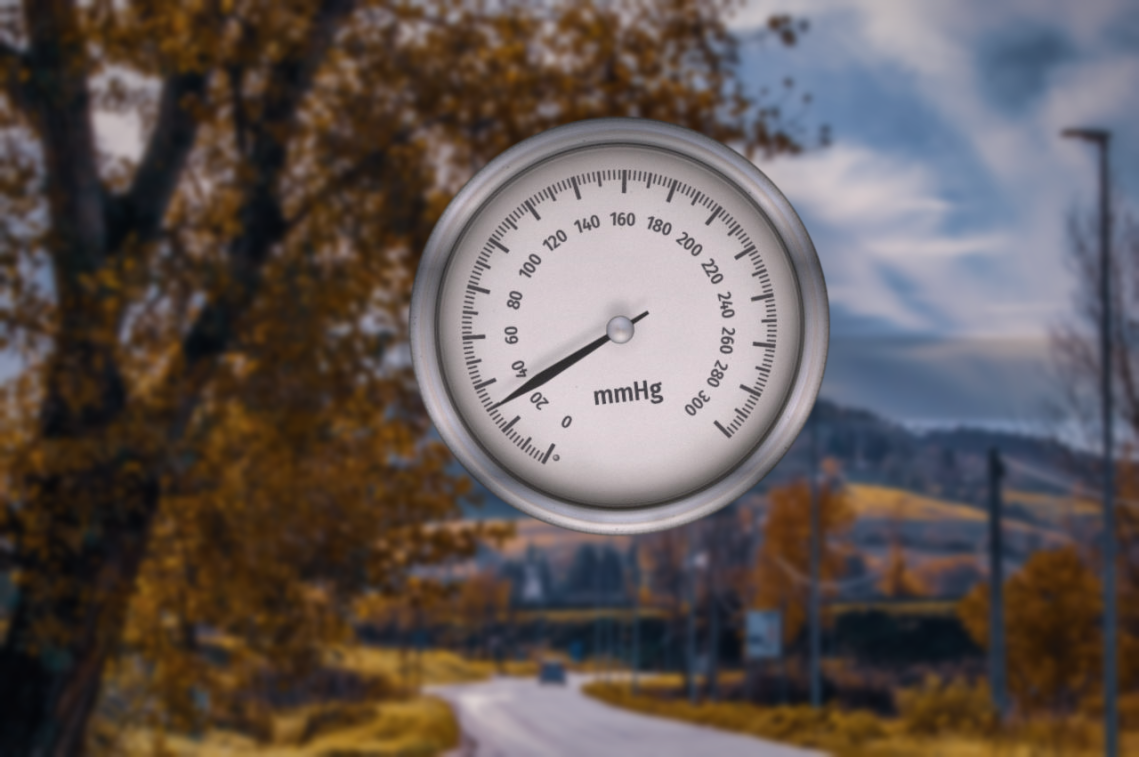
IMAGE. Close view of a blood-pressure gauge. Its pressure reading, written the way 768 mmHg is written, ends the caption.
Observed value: 30 mmHg
